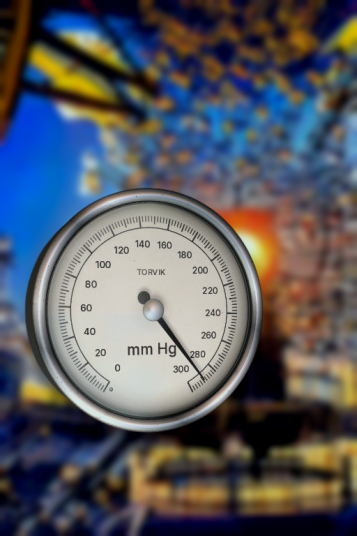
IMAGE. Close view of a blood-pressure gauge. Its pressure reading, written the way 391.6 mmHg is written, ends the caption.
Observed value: 290 mmHg
